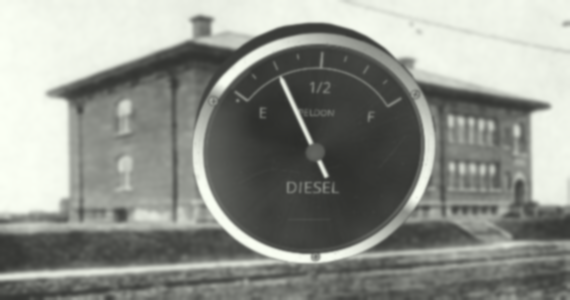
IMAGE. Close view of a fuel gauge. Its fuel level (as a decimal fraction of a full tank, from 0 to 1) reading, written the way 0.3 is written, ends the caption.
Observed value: 0.25
